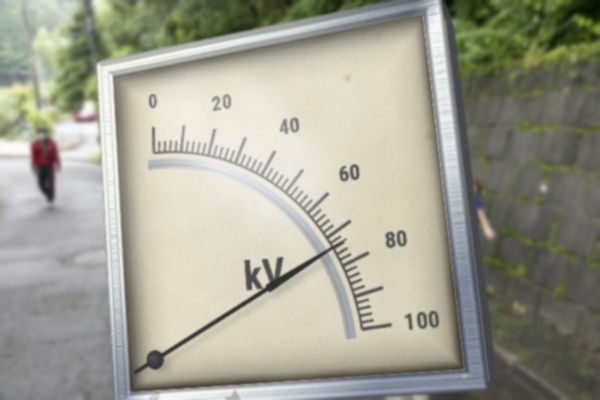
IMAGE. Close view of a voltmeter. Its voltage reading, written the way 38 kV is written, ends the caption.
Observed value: 74 kV
